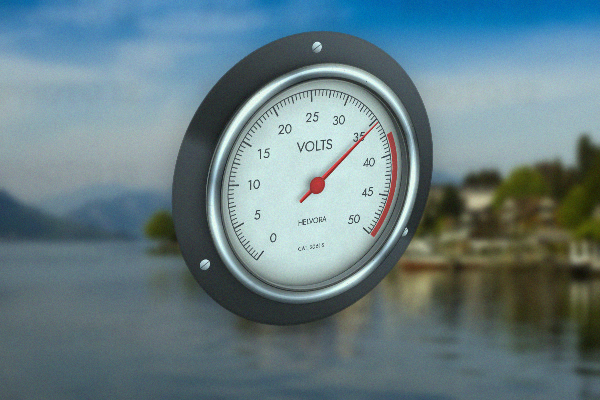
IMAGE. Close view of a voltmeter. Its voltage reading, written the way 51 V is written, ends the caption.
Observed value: 35 V
